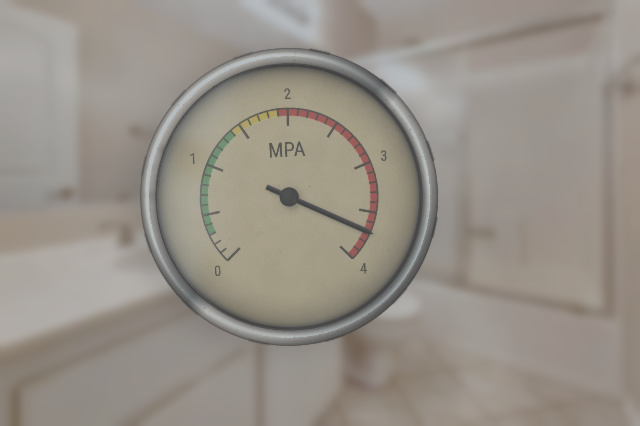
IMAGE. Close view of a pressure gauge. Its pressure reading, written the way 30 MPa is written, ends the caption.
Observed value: 3.7 MPa
